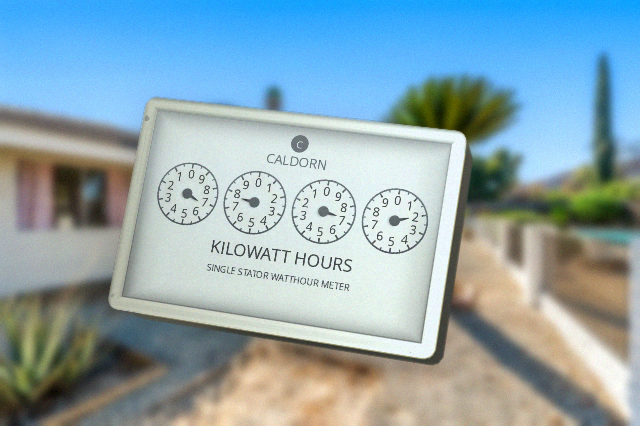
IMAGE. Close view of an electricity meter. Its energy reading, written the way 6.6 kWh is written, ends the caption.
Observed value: 6772 kWh
